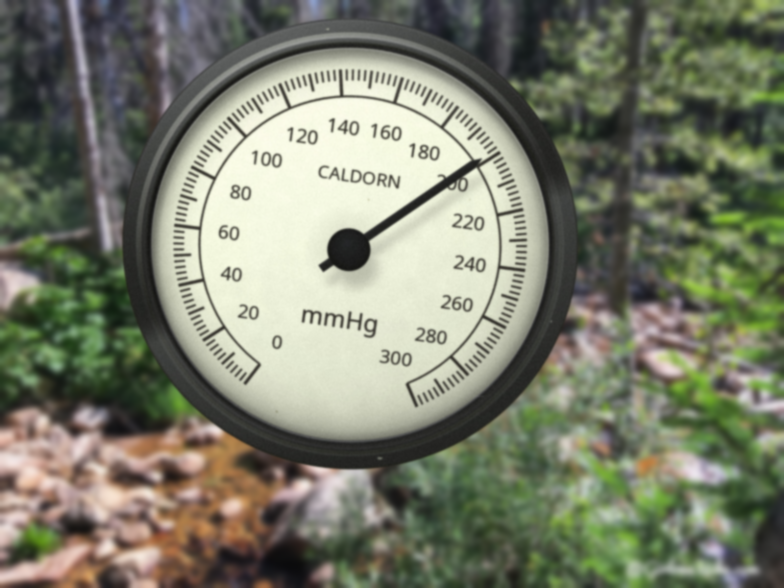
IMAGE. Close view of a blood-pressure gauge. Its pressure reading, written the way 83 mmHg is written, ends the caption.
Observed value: 198 mmHg
